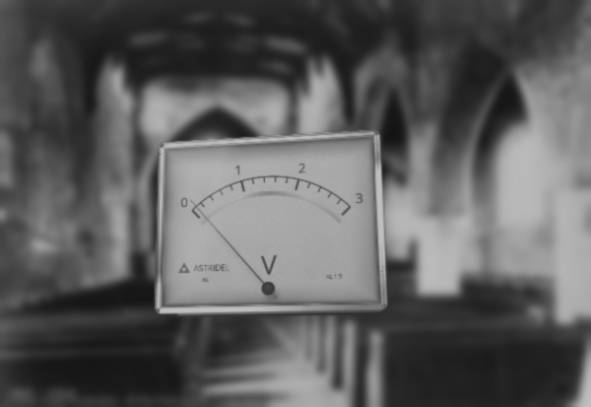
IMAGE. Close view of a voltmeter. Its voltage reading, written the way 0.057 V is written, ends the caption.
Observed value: 0.1 V
